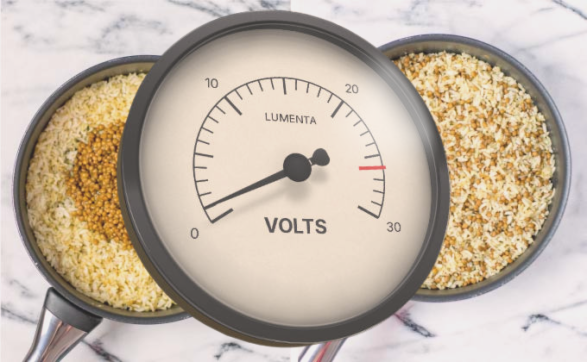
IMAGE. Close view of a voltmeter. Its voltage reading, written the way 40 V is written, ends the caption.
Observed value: 1 V
